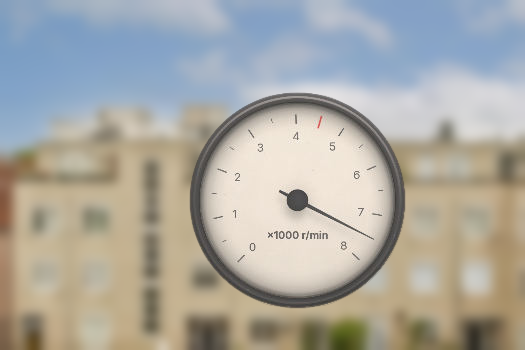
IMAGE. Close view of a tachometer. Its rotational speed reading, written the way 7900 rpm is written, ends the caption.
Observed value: 7500 rpm
